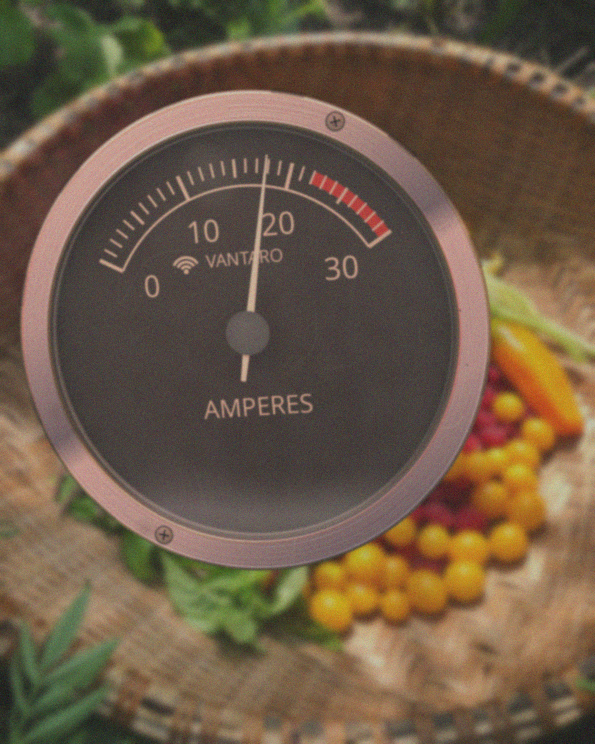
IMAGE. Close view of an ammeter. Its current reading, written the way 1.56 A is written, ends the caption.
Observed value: 18 A
